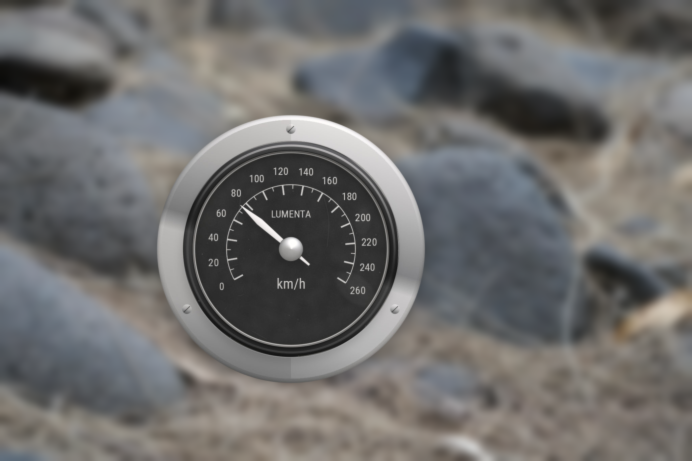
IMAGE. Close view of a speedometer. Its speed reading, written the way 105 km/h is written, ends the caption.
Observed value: 75 km/h
